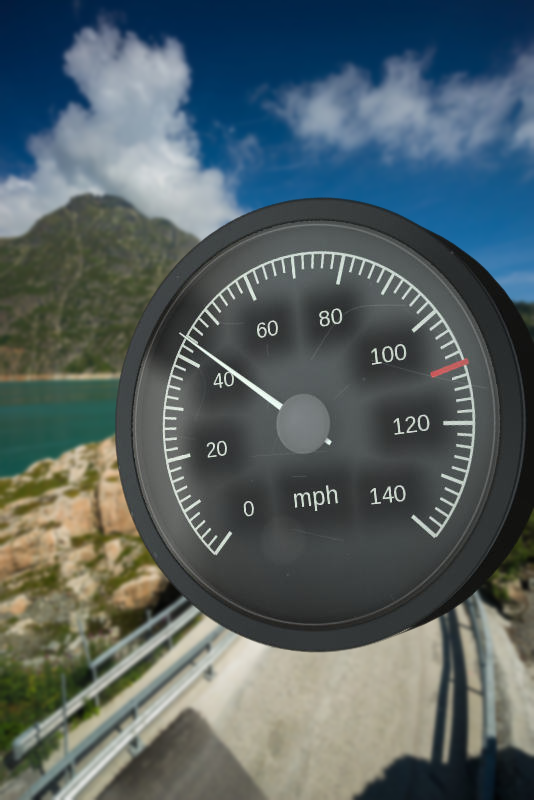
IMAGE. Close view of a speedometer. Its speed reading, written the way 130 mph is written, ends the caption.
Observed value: 44 mph
